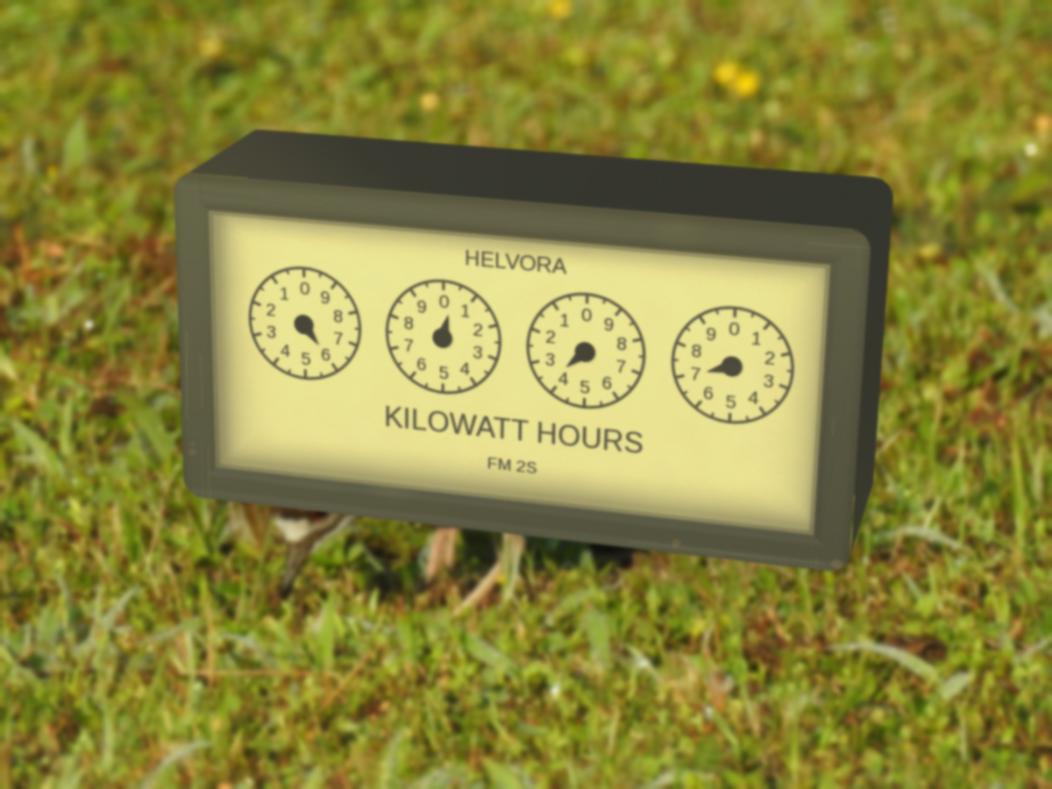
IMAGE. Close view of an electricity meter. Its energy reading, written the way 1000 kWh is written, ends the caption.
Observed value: 6037 kWh
